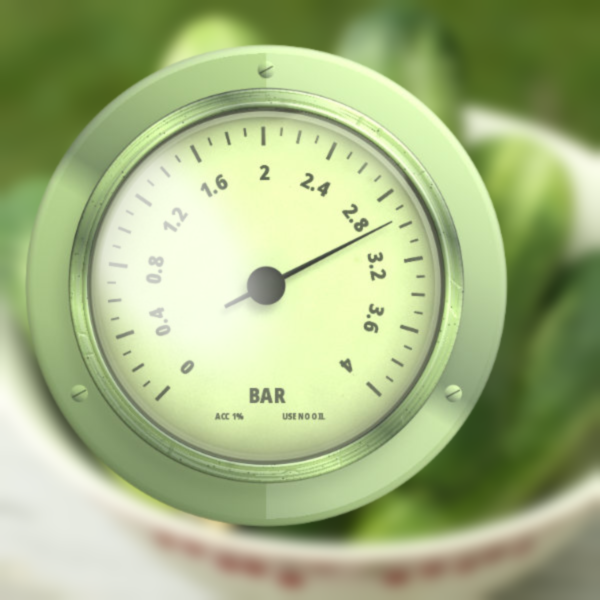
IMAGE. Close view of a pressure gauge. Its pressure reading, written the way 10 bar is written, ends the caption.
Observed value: 2.95 bar
